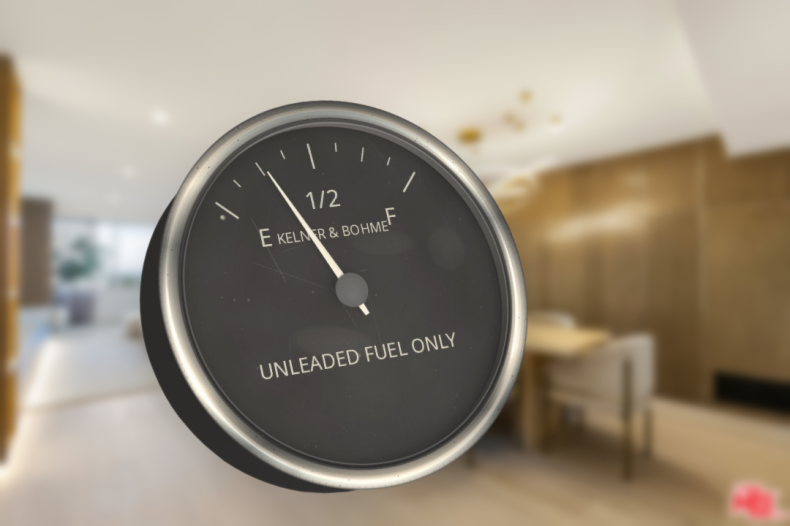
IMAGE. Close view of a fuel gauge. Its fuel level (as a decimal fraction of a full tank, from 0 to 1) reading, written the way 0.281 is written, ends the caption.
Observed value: 0.25
